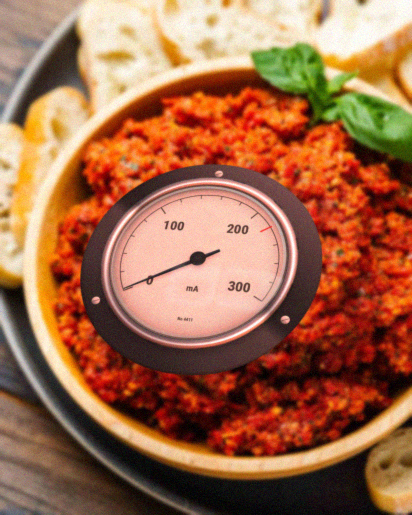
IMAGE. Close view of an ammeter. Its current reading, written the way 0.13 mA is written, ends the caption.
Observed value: 0 mA
